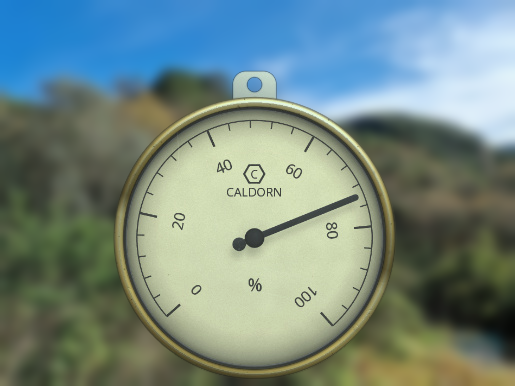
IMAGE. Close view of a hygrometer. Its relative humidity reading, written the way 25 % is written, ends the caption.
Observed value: 74 %
